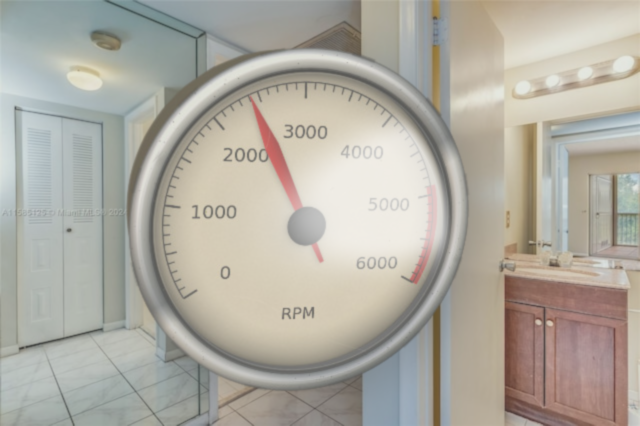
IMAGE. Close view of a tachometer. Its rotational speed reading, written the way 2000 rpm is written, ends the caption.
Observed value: 2400 rpm
